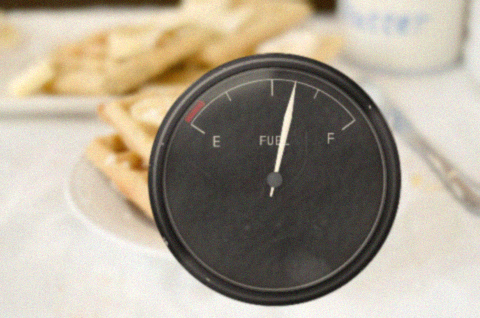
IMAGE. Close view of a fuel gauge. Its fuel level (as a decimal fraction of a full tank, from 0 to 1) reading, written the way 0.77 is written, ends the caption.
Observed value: 0.625
